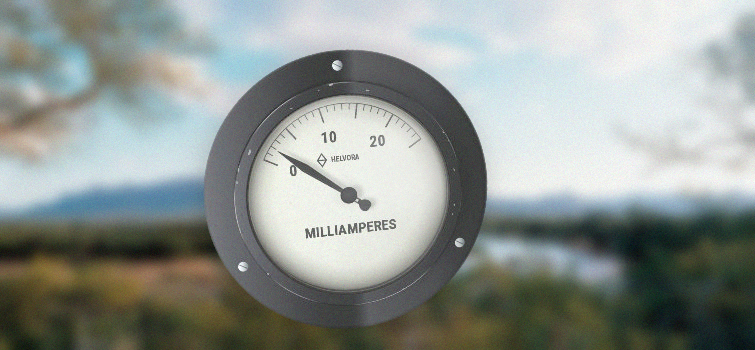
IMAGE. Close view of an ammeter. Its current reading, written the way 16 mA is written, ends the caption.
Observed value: 2 mA
